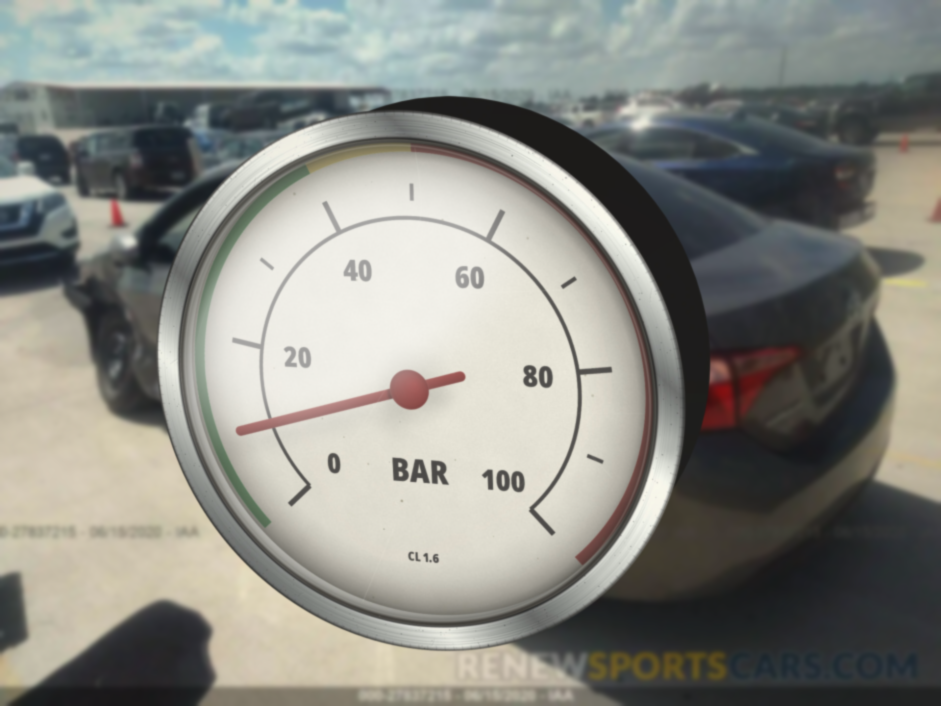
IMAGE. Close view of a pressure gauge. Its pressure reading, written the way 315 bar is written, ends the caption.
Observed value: 10 bar
